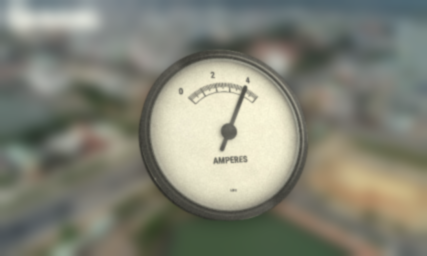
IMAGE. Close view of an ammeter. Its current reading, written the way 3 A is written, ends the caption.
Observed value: 4 A
